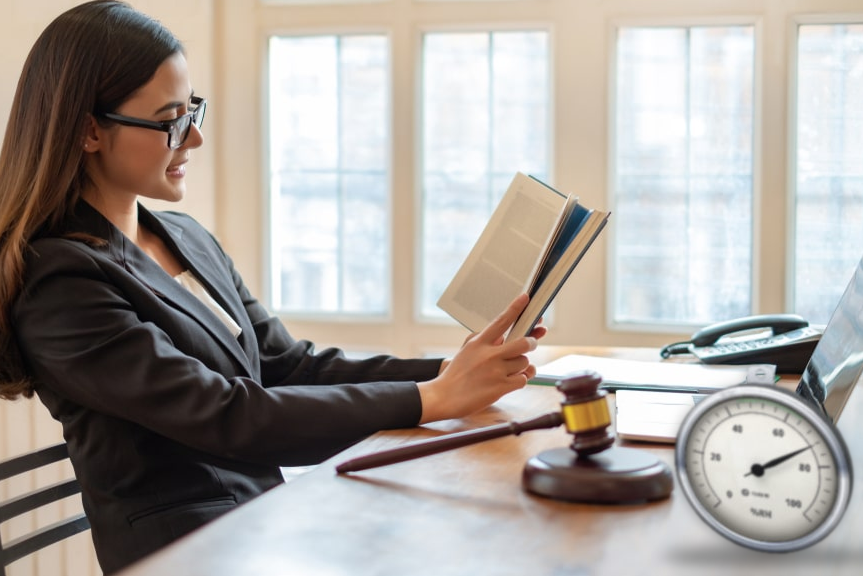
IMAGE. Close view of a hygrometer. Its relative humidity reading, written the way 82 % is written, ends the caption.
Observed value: 72 %
